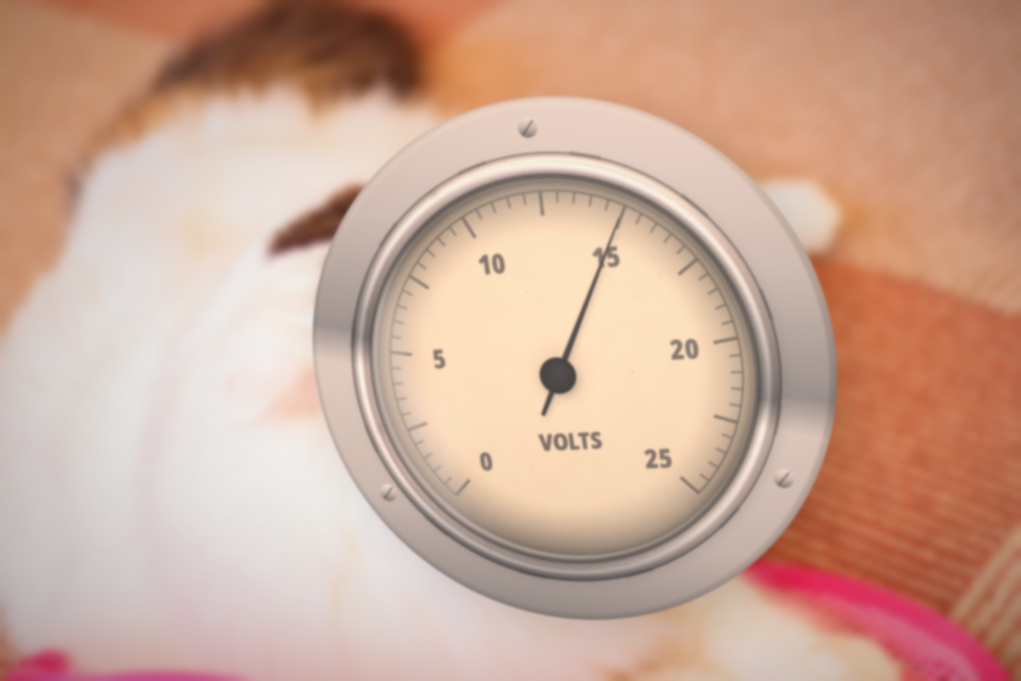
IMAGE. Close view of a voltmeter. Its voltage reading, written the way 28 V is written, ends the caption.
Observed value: 15 V
